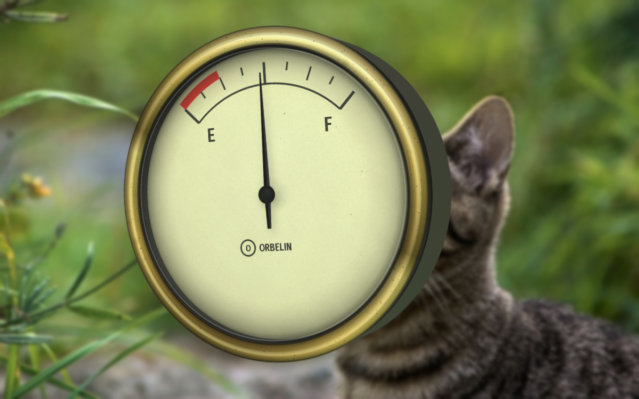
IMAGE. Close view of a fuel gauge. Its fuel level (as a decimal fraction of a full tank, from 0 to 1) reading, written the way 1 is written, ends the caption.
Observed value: 0.5
